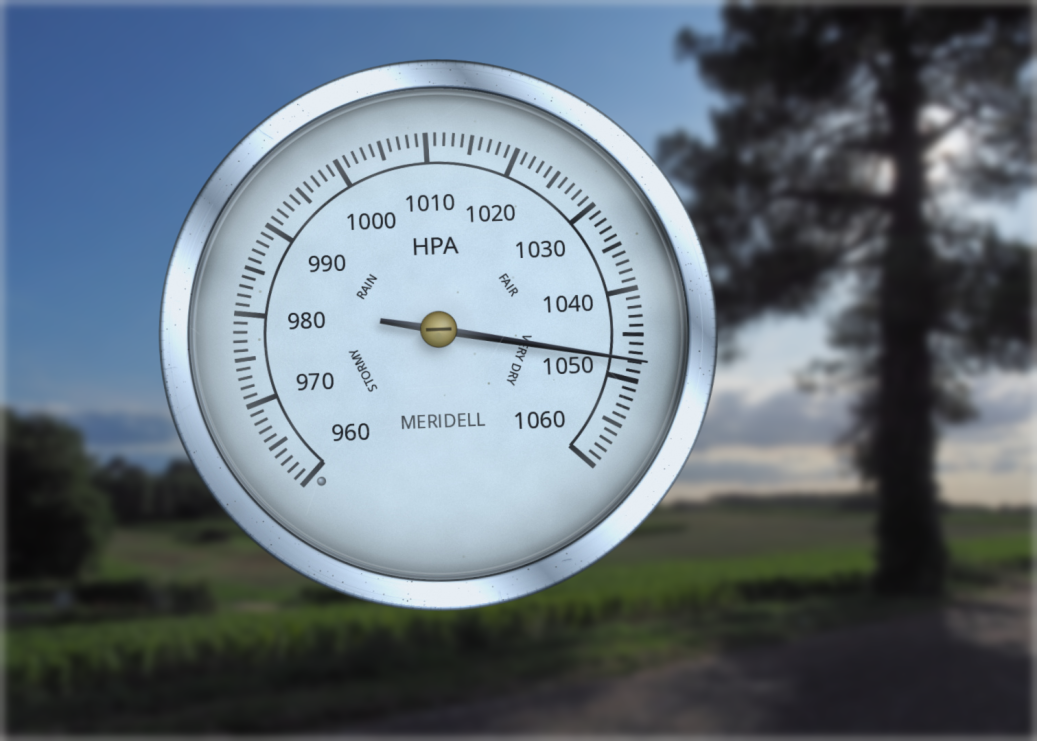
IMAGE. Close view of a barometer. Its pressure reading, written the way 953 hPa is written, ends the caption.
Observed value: 1048 hPa
